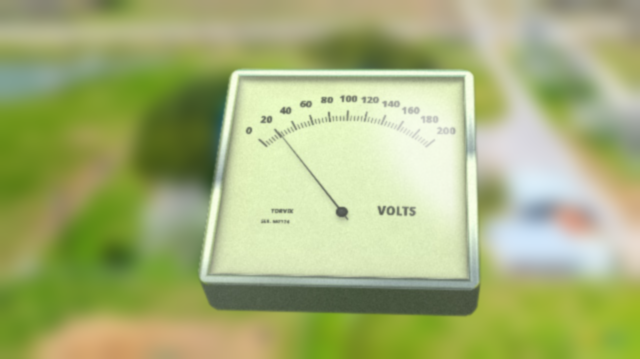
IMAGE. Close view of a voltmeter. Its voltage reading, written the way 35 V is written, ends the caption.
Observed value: 20 V
